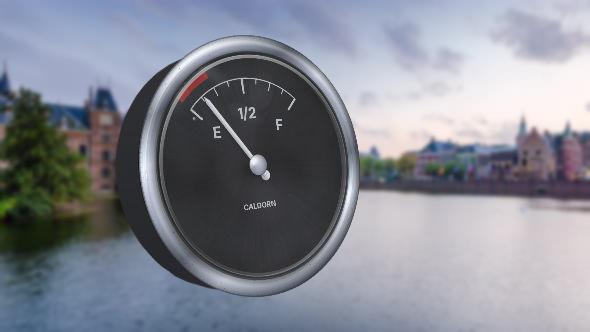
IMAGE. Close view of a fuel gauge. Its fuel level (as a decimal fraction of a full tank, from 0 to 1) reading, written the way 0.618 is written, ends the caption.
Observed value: 0.125
